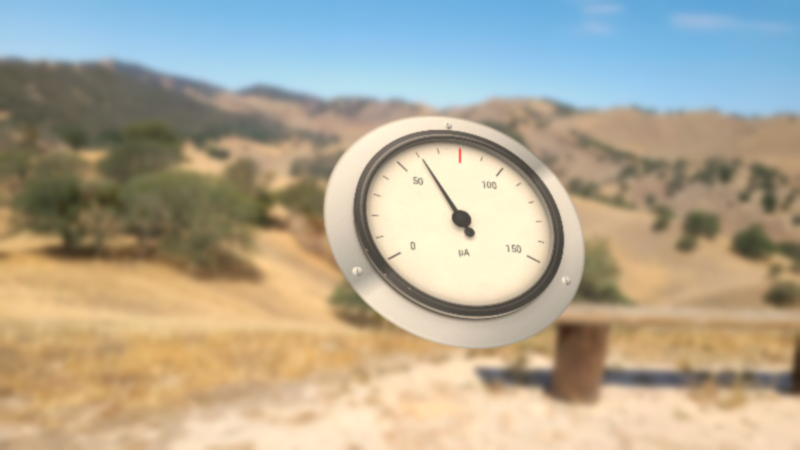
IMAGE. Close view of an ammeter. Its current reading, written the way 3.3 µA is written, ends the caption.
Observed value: 60 µA
